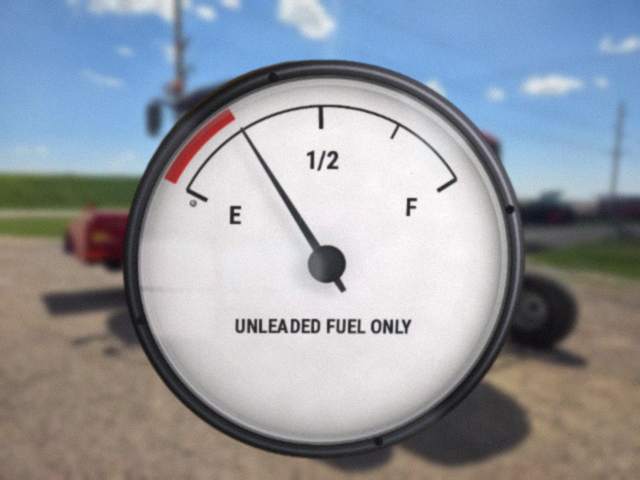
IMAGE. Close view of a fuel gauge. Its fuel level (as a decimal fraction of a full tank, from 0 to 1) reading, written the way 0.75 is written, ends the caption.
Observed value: 0.25
